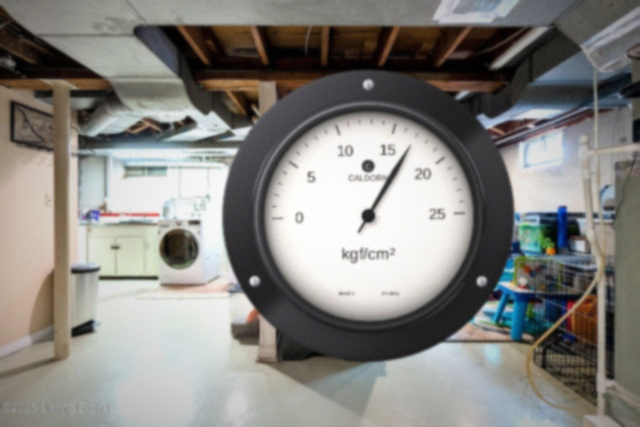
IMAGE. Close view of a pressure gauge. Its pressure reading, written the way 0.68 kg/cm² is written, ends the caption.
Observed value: 17 kg/cm²
